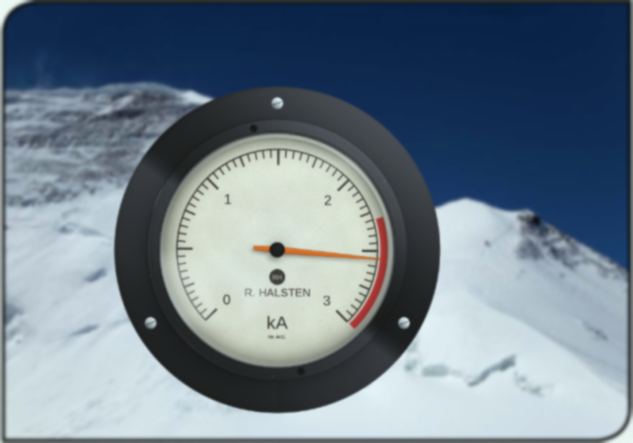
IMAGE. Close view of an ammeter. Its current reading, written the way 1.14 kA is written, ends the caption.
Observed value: 2.55 kA
